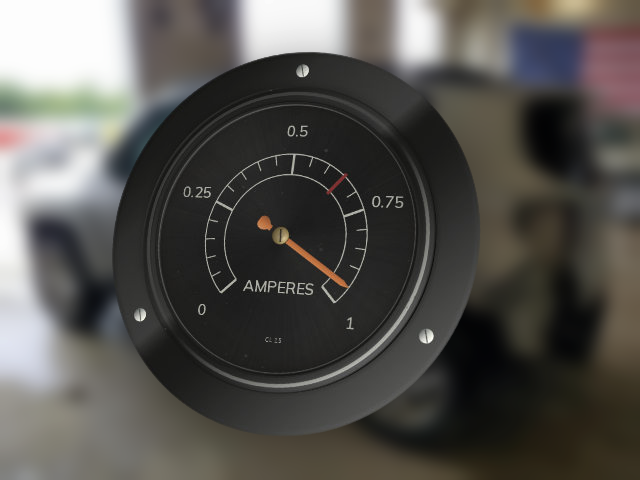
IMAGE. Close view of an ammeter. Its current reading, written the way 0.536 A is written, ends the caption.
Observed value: 0.95 A
